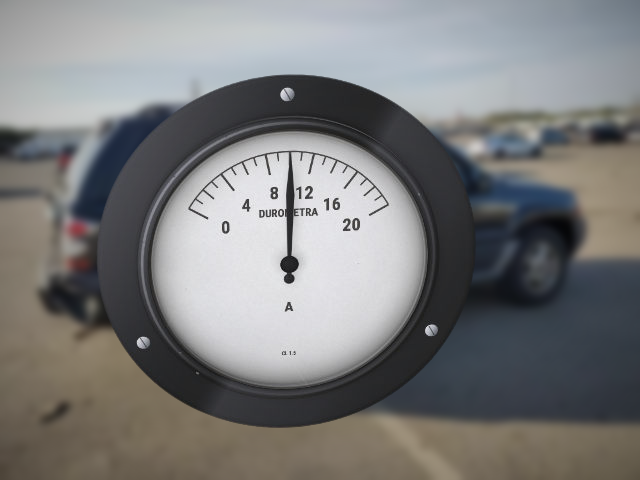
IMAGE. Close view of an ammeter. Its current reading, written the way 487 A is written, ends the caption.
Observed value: 10 A
